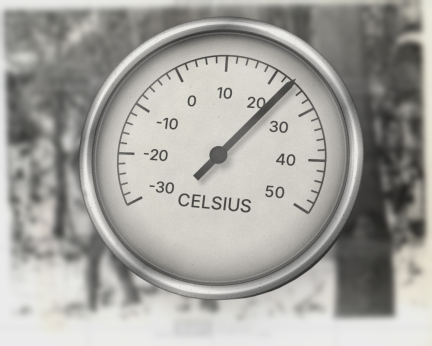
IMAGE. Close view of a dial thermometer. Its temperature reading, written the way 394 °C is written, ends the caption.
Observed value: 24 °C
